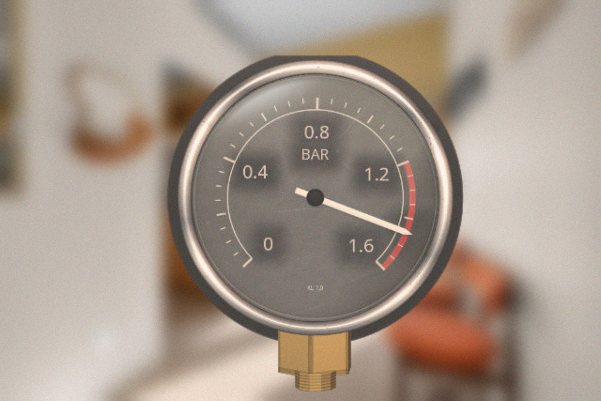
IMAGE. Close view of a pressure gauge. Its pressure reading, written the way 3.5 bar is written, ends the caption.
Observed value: 1.45 bar
